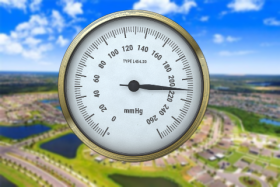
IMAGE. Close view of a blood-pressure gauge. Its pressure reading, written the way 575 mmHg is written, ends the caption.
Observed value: 210 mmHg
